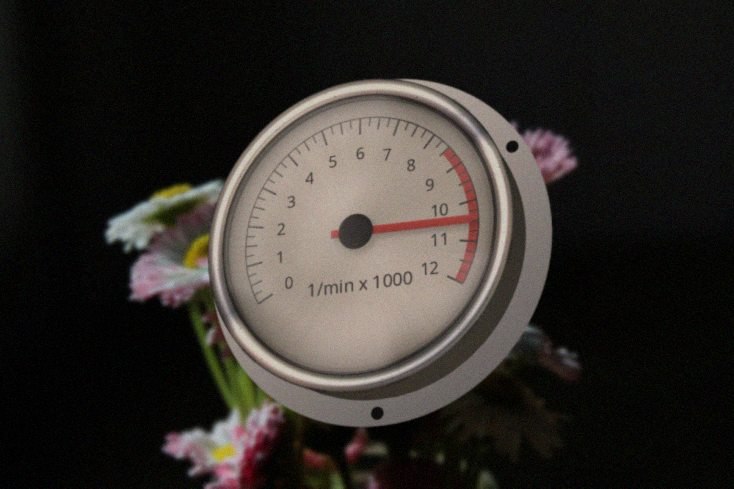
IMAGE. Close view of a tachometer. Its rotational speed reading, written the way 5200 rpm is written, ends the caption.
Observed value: 10500 rpm
